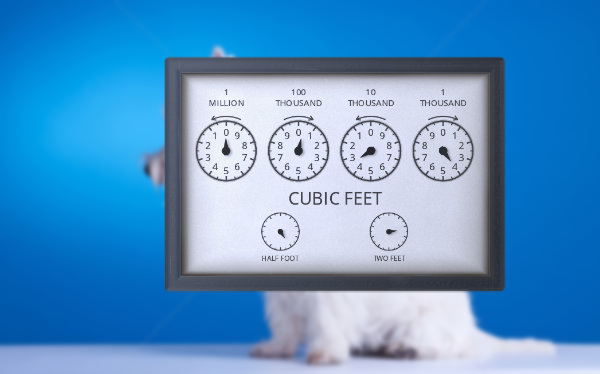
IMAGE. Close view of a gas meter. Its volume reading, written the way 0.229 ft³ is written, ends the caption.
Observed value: 3400 ft³
